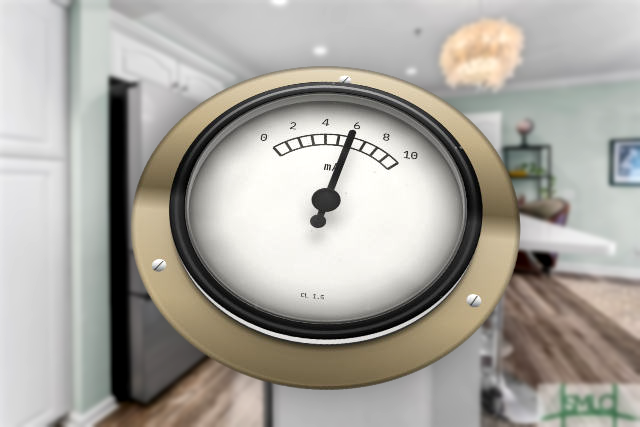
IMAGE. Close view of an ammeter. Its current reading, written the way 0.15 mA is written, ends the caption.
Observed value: 6 mA
